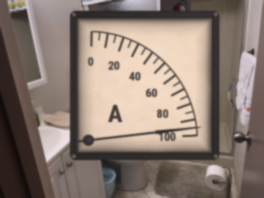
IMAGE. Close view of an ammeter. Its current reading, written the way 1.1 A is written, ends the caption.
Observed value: 95 A
